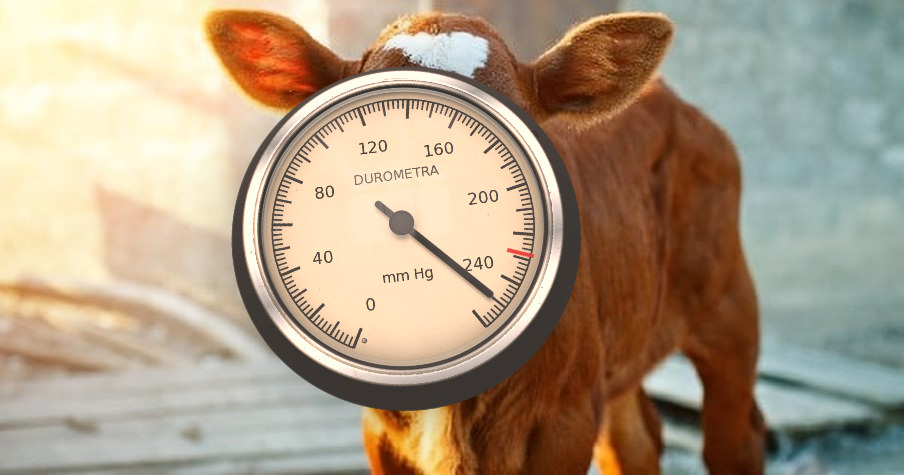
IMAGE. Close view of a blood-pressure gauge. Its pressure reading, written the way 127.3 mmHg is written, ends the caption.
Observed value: 250 mmHg
